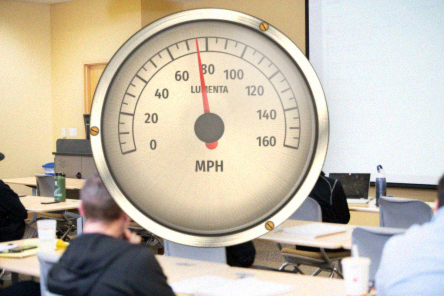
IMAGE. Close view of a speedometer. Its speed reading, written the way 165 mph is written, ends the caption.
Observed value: 75 mph
